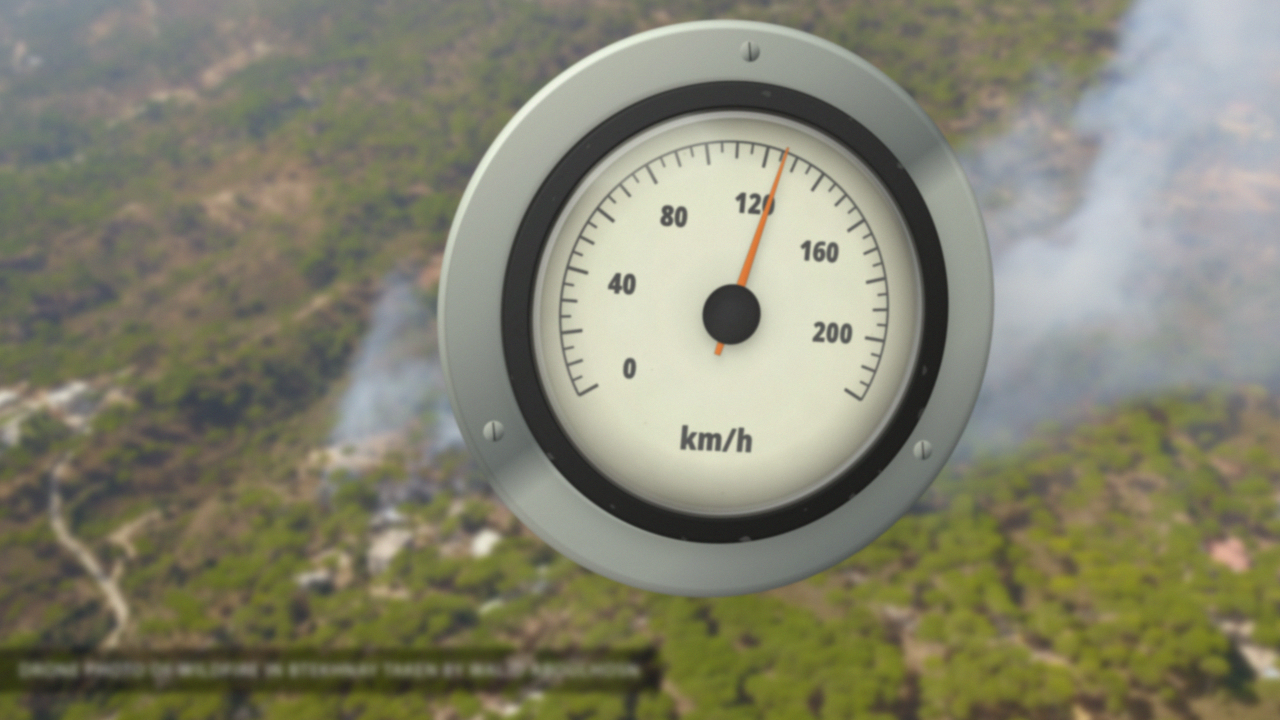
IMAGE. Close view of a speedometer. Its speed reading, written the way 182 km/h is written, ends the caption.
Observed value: 125 km/h
